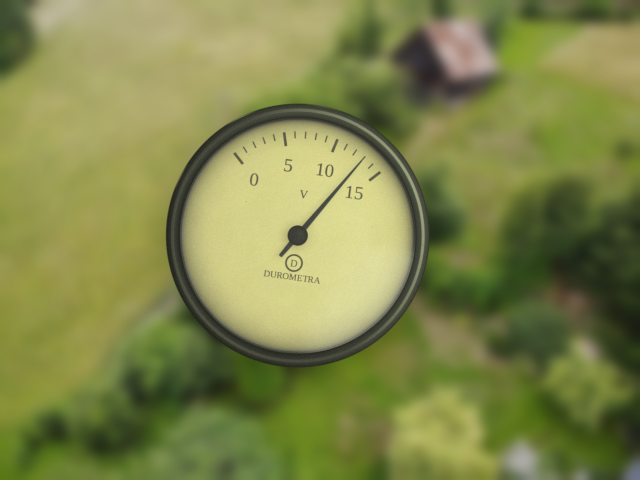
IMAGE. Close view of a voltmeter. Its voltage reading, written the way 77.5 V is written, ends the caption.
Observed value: 13 V
